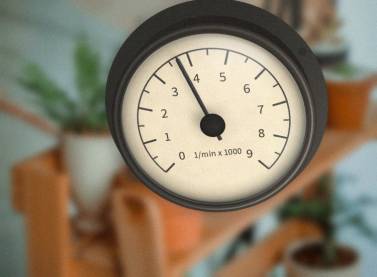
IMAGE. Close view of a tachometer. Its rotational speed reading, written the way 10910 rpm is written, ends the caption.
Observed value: 3750 rpm
